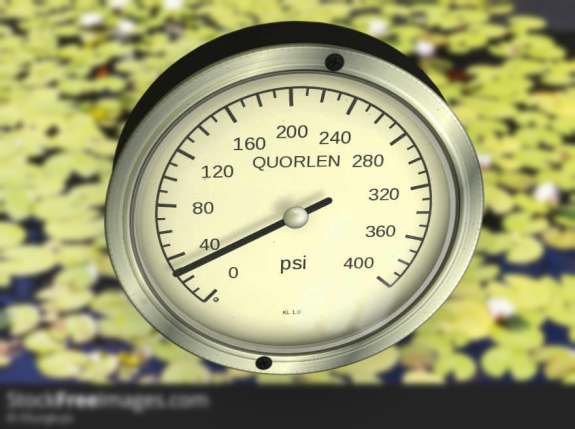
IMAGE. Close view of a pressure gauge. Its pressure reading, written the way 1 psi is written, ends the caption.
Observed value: 30 psi
